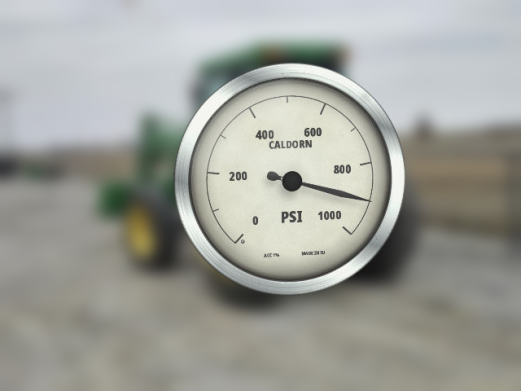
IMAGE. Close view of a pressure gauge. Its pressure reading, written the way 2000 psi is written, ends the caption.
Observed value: 900 psi
